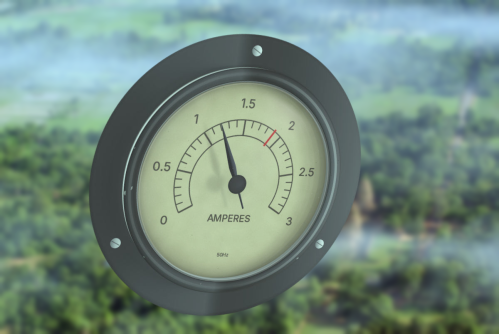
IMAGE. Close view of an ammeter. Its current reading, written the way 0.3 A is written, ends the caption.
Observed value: 1.2 A
